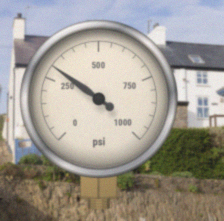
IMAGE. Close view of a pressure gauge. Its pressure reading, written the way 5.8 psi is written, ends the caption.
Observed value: 300 psi
